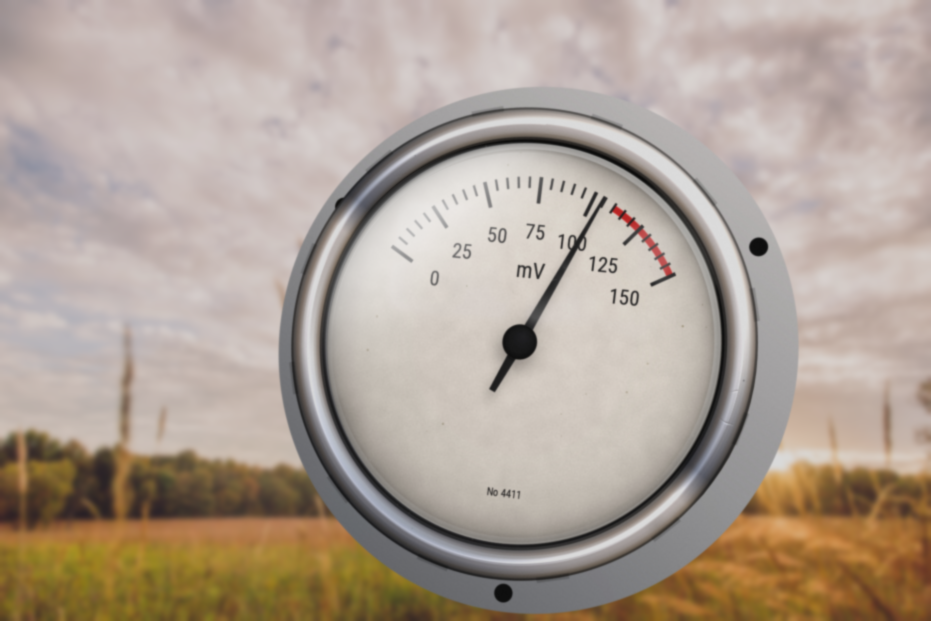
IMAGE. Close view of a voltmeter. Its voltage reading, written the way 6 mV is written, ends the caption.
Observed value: 105 mV
